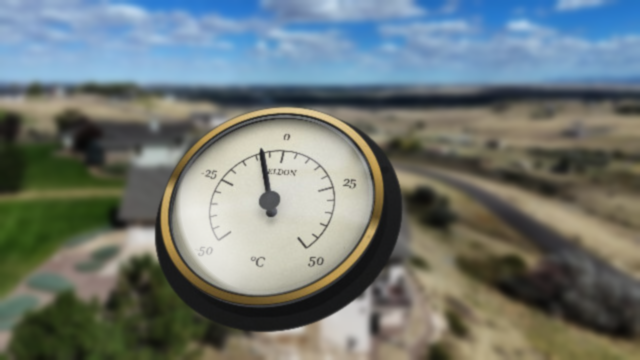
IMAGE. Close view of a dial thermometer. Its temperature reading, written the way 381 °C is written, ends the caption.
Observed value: -7.5 °C
